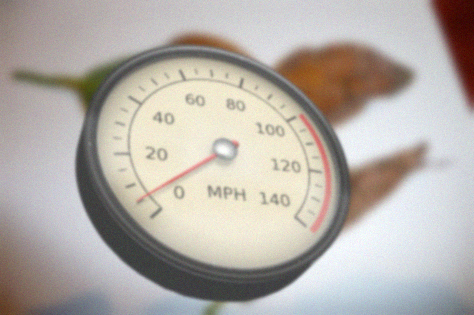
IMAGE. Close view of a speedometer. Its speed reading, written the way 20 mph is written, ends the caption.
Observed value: 5 mph
